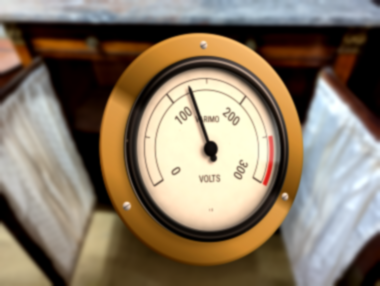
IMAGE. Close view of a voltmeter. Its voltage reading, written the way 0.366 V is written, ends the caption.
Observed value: 125 V
